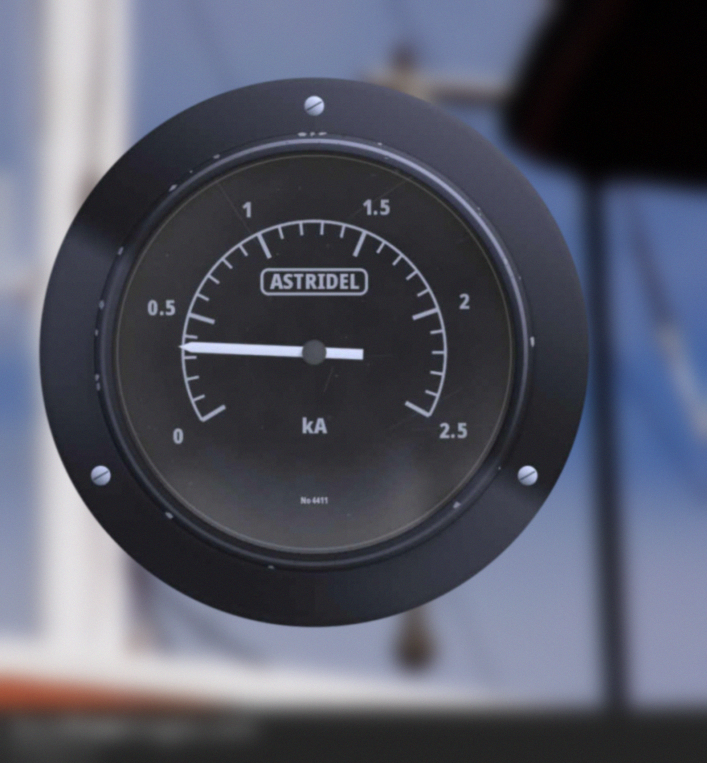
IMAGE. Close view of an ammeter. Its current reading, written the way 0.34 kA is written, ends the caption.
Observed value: 0.35 kA
